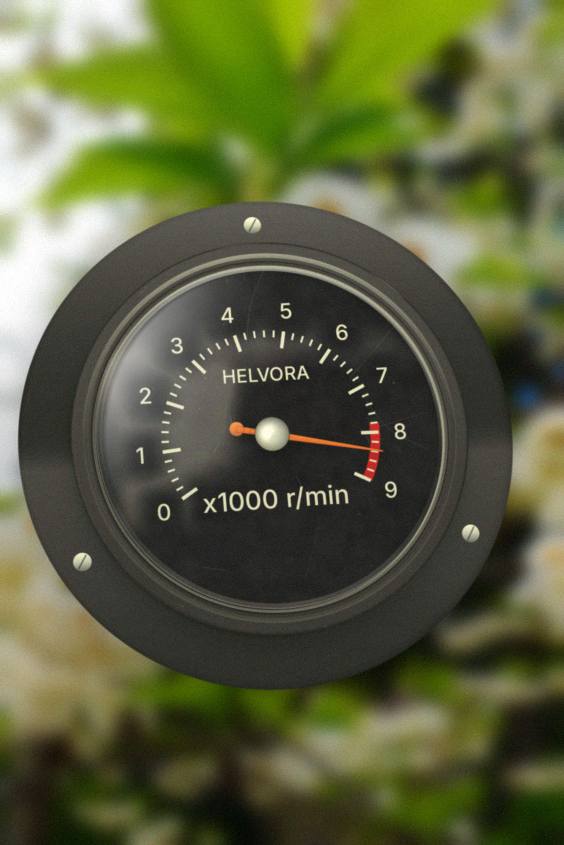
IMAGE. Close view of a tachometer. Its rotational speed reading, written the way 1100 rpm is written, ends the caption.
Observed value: 8400 rpm
